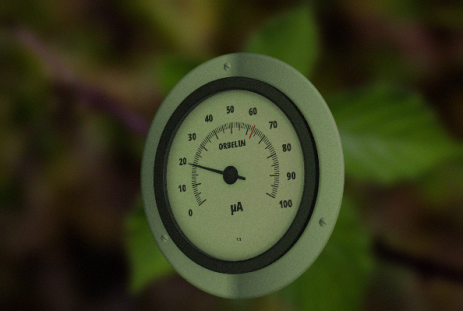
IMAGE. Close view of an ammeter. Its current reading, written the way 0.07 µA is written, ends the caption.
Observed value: 20 µA
